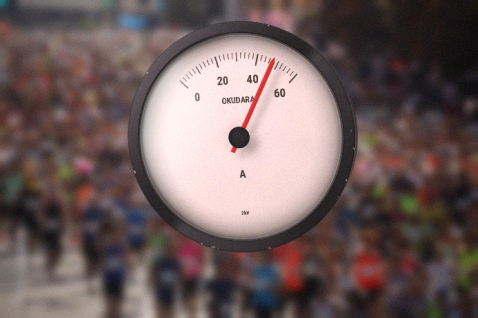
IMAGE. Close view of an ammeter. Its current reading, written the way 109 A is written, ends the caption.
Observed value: 48 A
